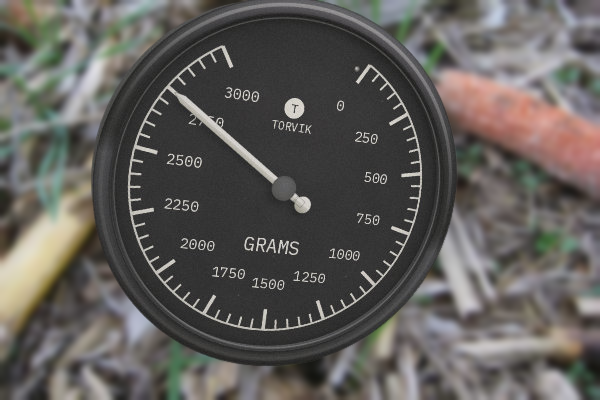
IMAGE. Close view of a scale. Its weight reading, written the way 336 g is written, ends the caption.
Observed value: 2750 g
